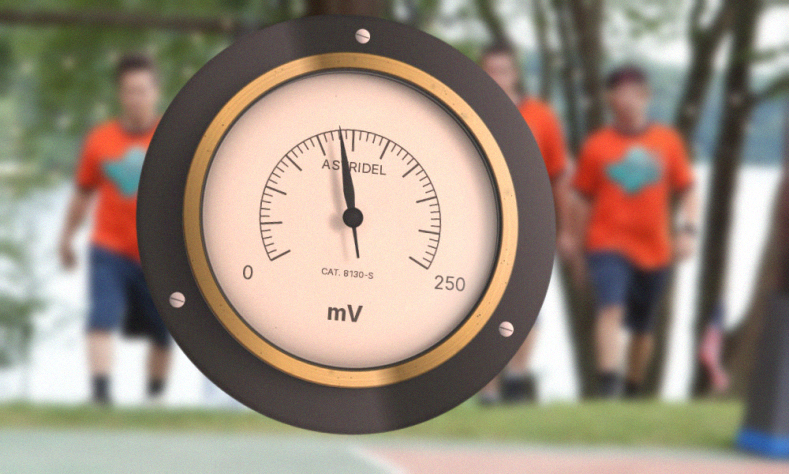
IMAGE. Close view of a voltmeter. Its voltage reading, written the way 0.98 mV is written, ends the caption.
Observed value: 115 mV
